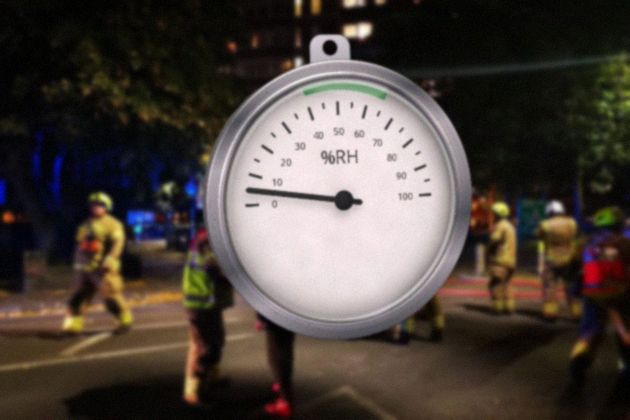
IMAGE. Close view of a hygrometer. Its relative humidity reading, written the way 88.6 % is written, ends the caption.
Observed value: 5 %
